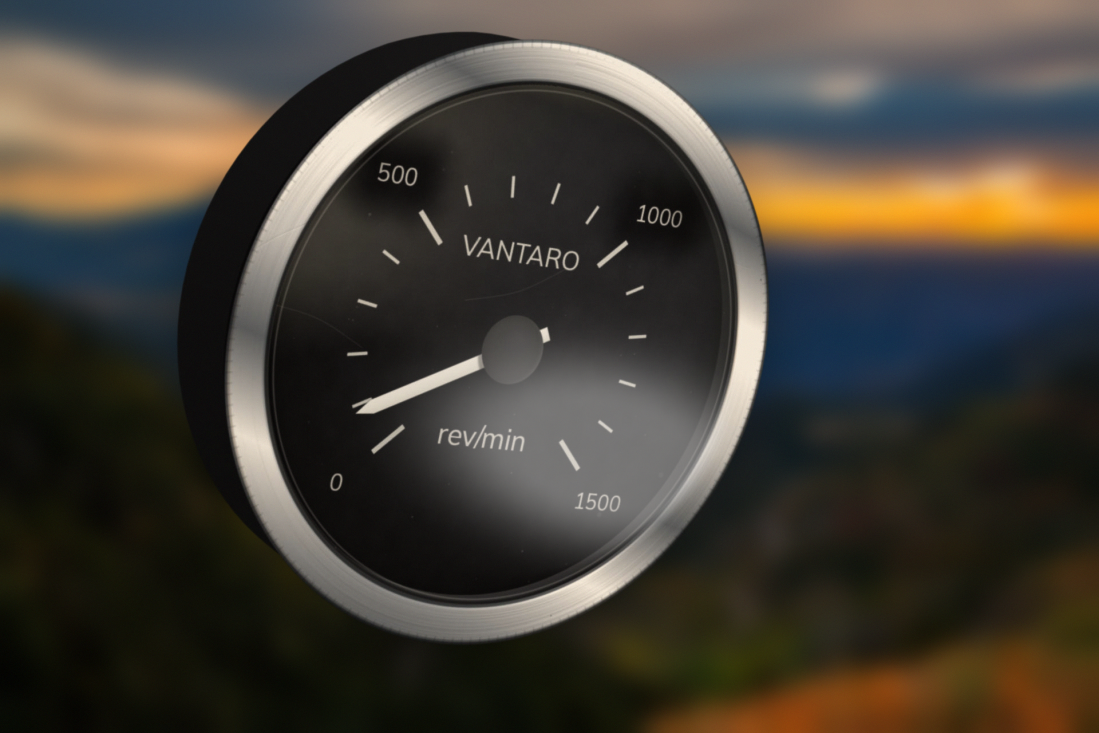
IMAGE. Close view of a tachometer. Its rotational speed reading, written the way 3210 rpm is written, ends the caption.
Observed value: 100 rpm
